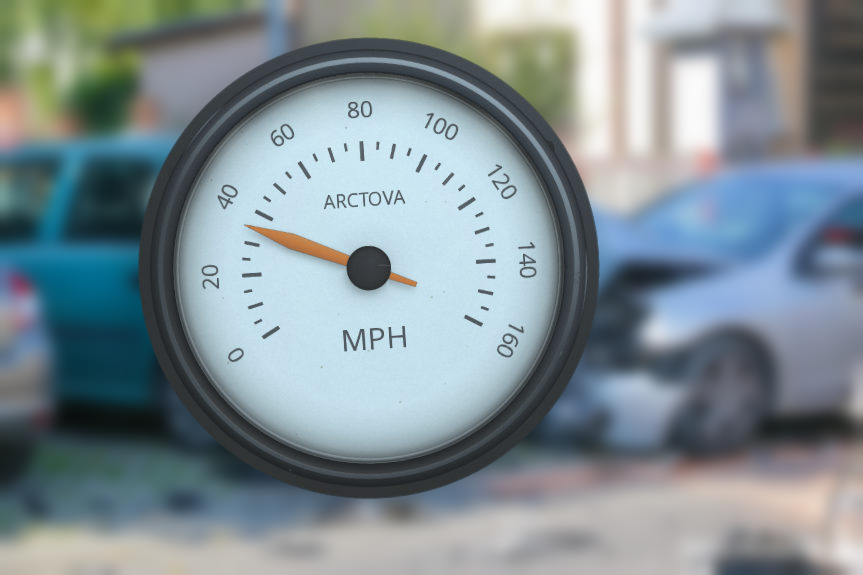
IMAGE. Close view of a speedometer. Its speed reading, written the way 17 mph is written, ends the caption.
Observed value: 35 mph
